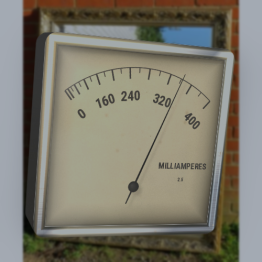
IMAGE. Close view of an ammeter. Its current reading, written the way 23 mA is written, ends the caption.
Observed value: 340 mA
